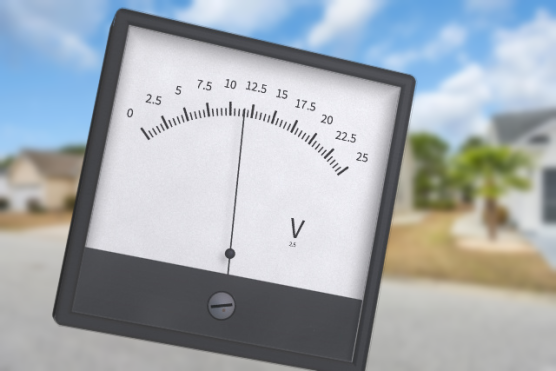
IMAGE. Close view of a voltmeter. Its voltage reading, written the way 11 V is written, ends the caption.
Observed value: 11.5 V
